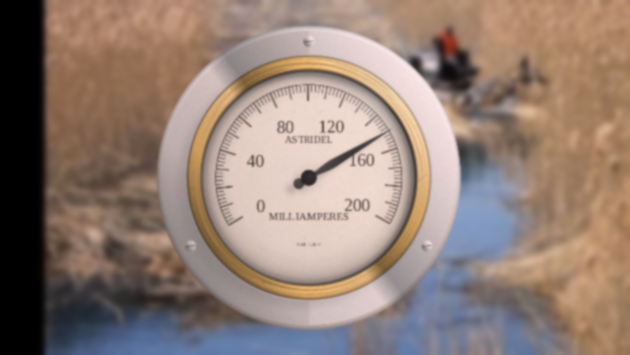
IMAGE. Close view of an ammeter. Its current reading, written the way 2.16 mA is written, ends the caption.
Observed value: 150 mA
